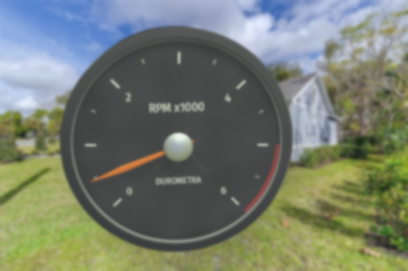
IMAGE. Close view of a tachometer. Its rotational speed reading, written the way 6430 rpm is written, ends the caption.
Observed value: 500 rpm
